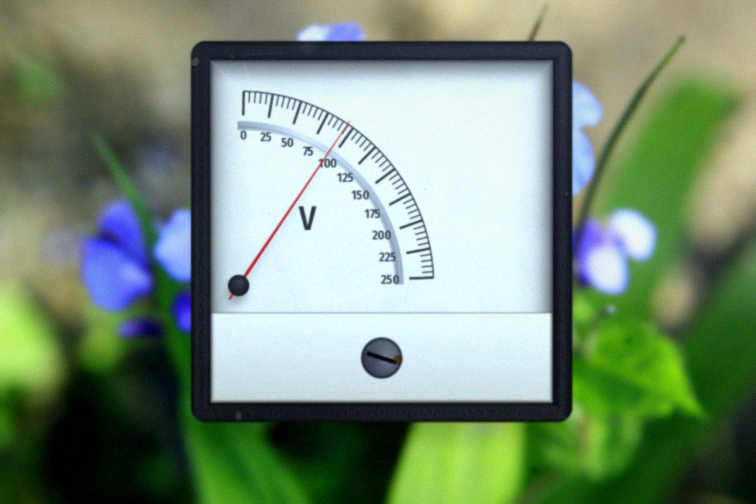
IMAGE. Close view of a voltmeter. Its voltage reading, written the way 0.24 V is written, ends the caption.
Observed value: 95 V
